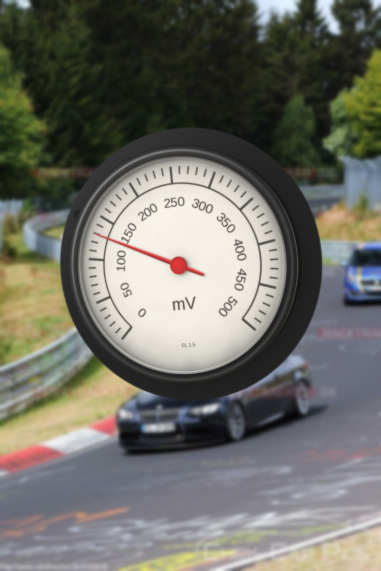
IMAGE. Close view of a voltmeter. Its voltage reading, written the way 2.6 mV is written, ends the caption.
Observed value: 130 mV
